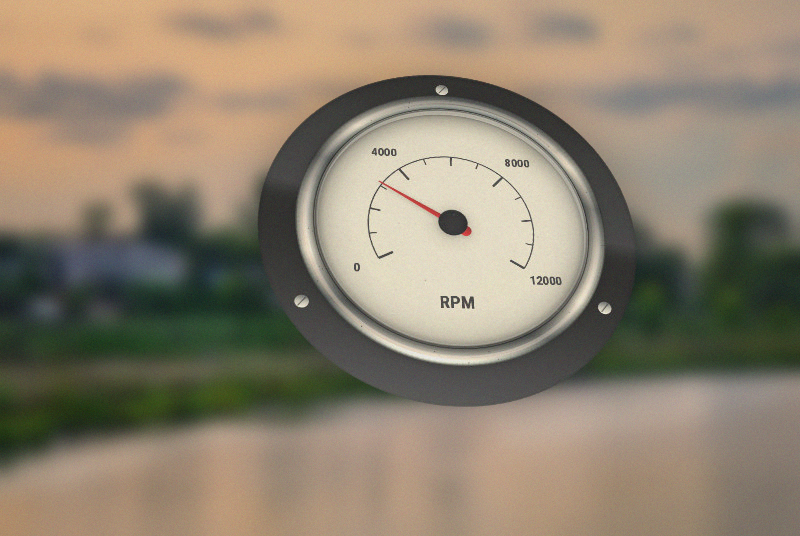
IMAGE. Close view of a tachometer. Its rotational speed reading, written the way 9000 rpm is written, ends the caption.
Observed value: 3000 rpm
